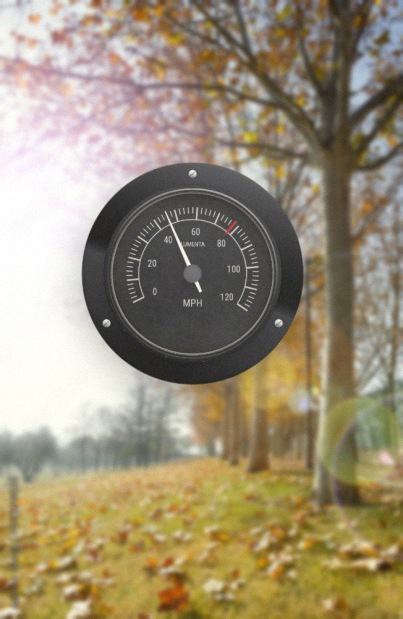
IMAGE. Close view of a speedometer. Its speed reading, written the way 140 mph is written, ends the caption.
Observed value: 46 mph
